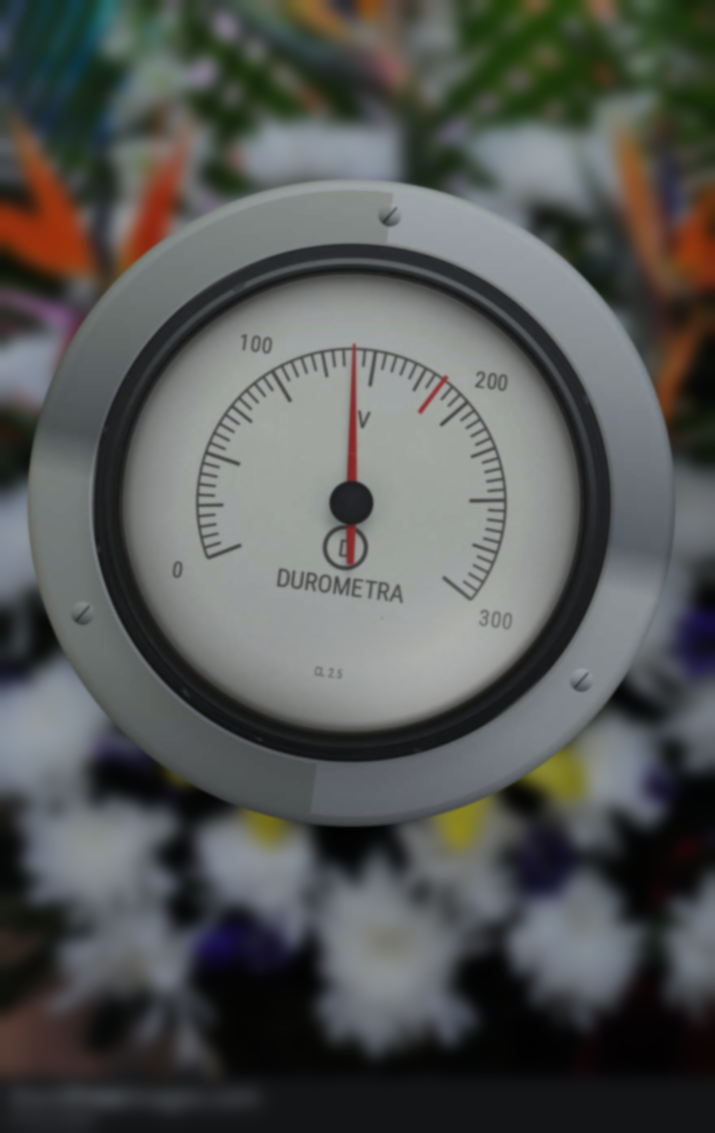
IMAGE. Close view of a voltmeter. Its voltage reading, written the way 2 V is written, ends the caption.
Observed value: 140 V
